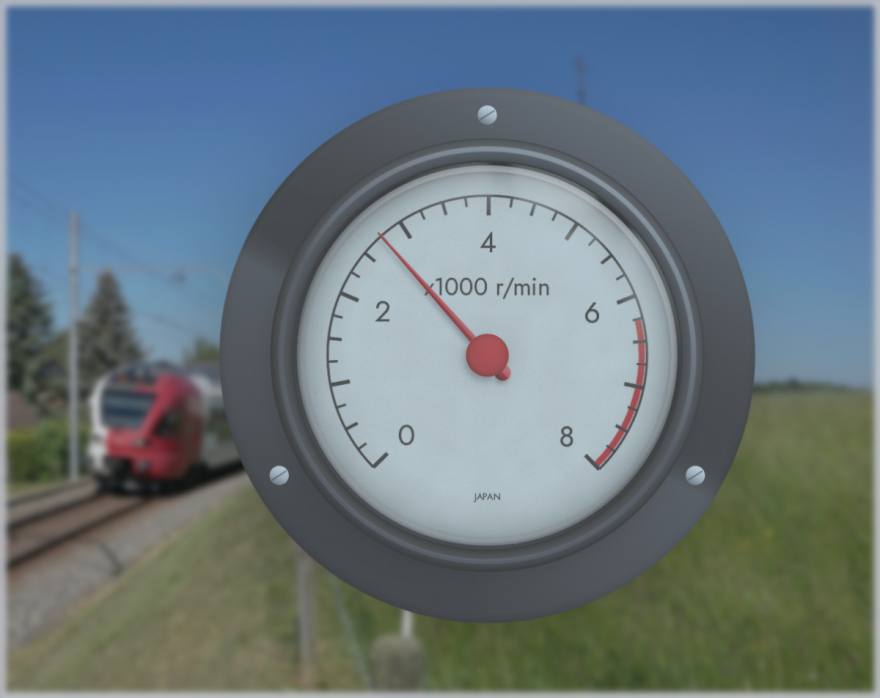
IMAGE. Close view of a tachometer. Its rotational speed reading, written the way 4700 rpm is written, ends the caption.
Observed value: 2750 rpm
